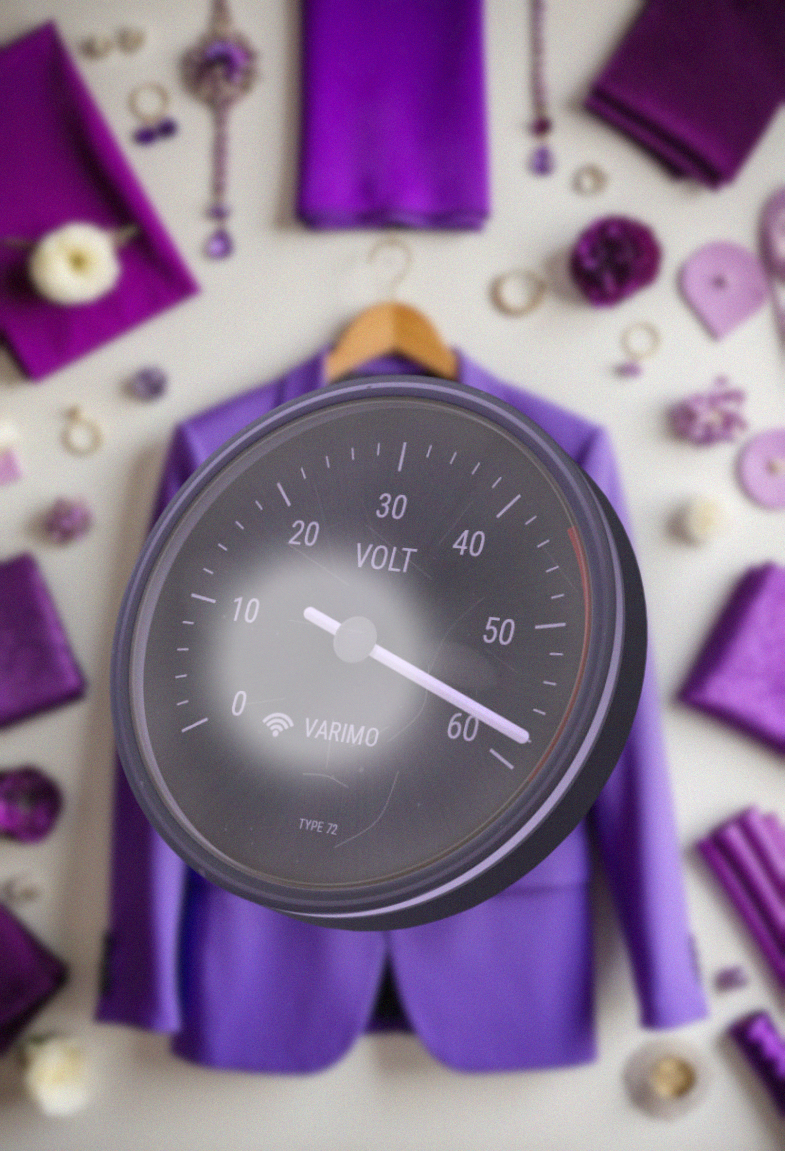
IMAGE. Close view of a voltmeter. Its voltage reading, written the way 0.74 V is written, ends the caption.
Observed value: 58 V
